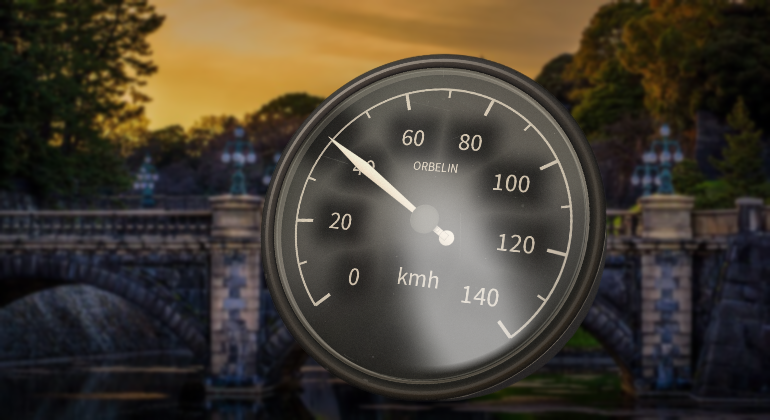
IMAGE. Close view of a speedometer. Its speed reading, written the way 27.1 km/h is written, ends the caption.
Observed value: 40 km/h
